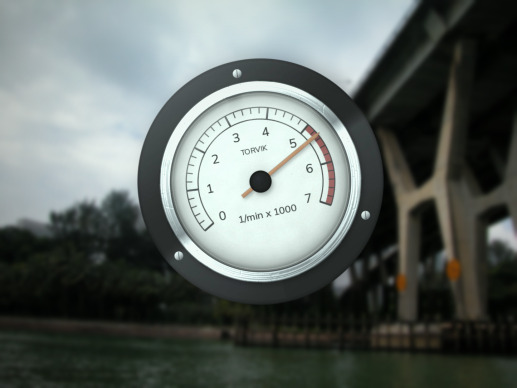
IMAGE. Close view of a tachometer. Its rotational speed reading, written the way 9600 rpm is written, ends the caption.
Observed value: 5300 rpm
